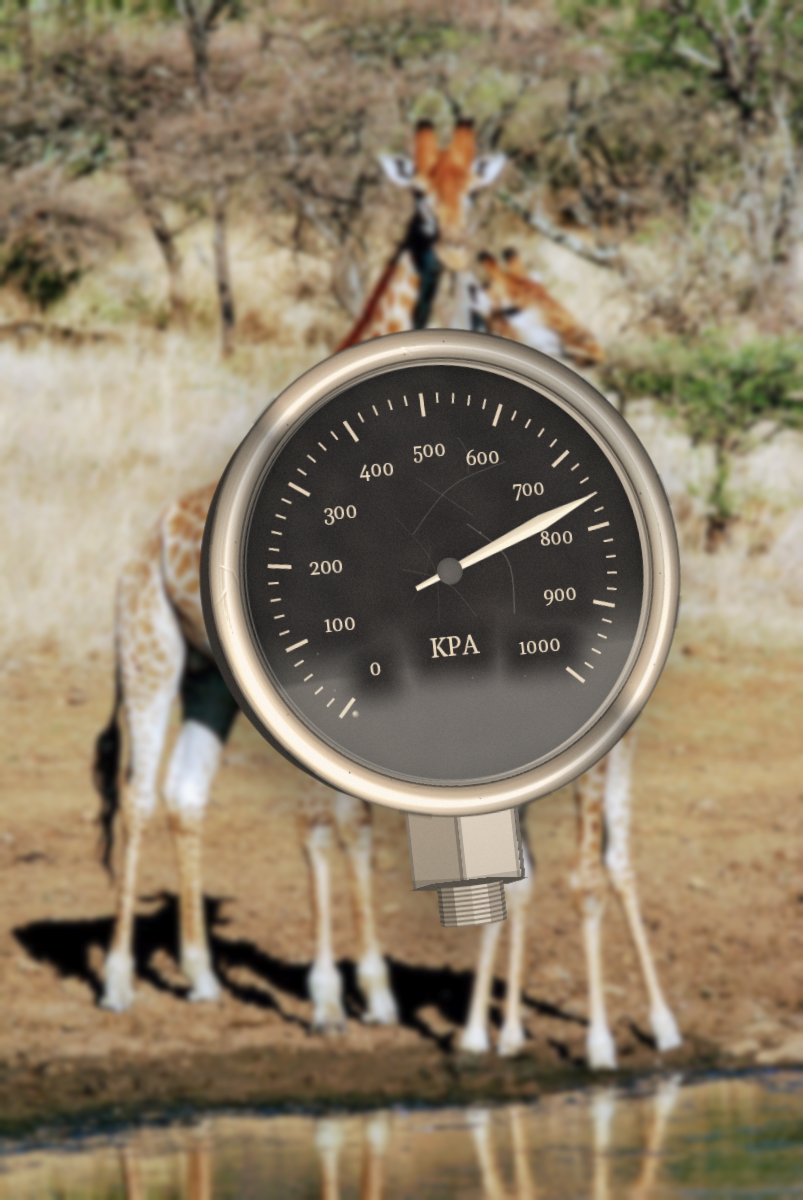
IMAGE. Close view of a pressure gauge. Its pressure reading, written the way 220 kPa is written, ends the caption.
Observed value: 760 kPa
